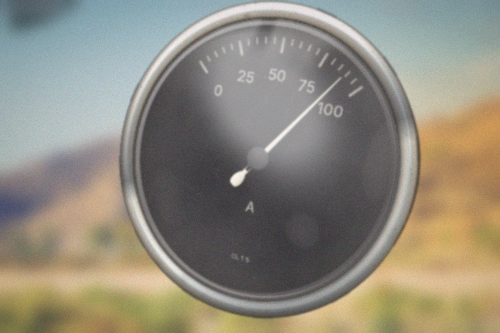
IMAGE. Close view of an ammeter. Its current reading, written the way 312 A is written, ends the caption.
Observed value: 90 A
